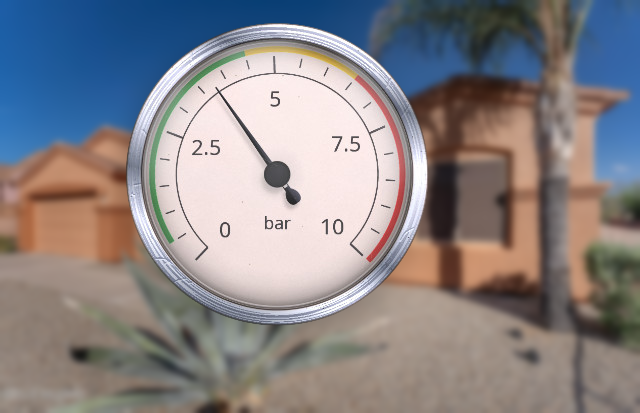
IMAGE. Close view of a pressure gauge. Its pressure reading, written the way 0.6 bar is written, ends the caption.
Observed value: 3.75 bar
